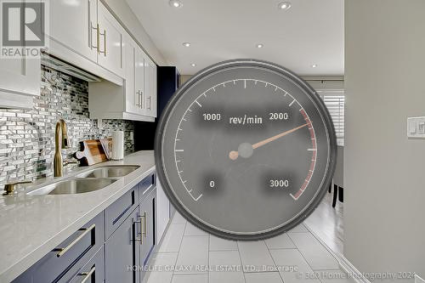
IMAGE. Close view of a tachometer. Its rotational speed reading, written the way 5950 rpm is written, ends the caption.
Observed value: 2250 rpm
